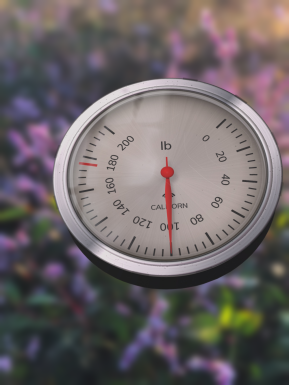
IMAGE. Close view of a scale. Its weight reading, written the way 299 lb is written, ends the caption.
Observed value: 100 lb
